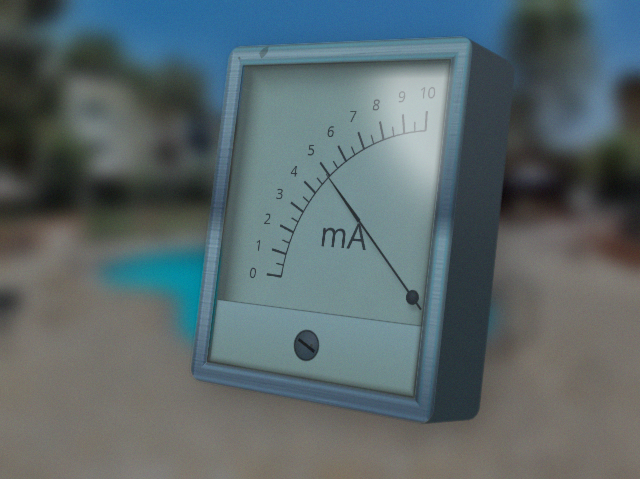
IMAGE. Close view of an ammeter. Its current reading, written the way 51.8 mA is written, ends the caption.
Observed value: 5 mA
